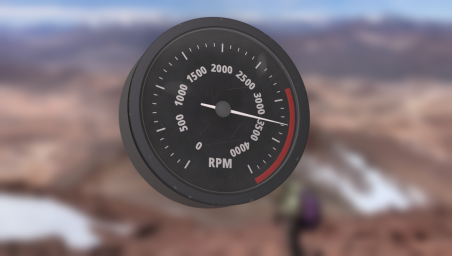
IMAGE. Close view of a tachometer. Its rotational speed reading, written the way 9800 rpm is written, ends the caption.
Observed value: 3300 rpm
